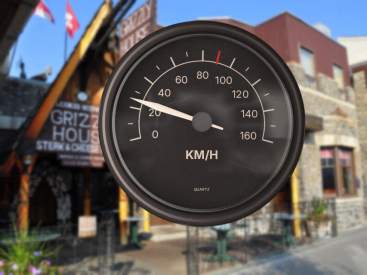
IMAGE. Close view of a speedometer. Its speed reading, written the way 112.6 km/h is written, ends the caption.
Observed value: 25 km/h
